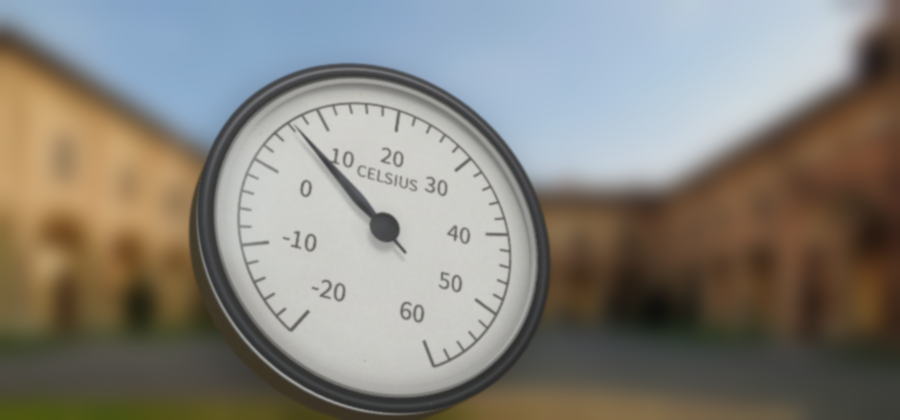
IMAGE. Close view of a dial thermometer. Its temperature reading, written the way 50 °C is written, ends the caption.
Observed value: 6 °C
